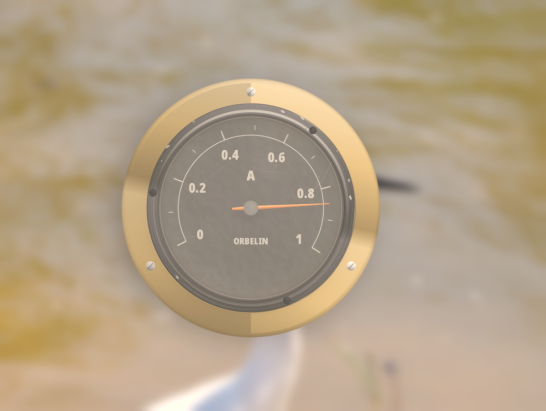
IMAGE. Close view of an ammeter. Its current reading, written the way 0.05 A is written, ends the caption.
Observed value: 0.85 A
